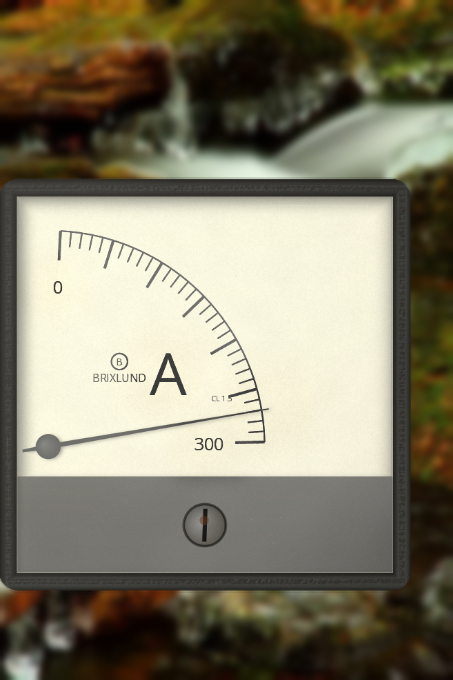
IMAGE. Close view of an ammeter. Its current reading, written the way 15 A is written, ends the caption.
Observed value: 270 A
